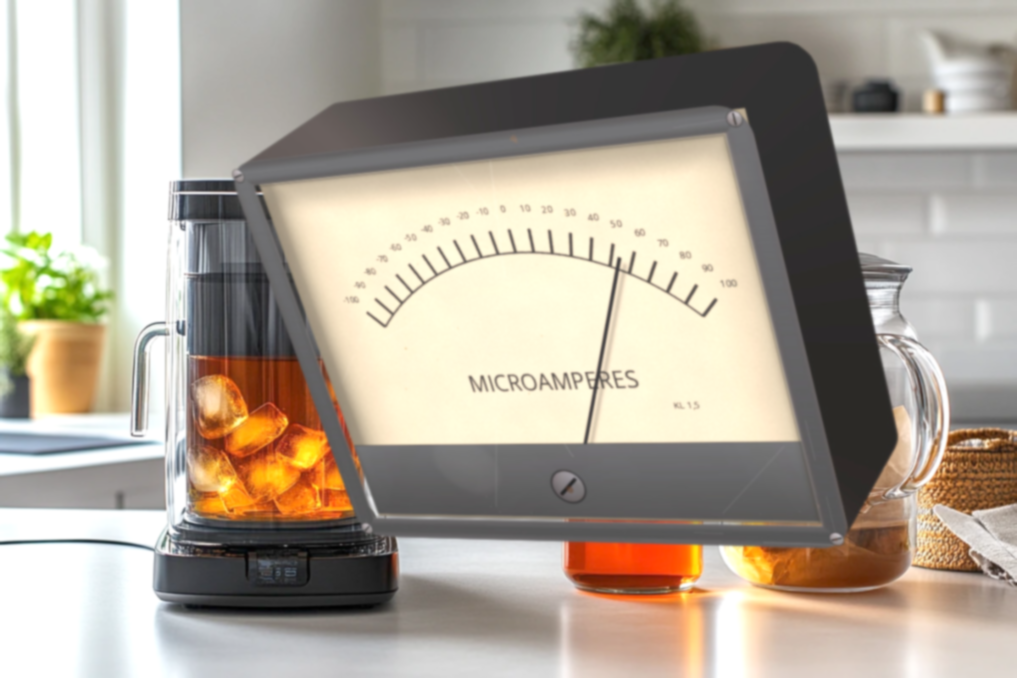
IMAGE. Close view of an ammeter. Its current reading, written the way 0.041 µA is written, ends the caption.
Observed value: 55 µA
